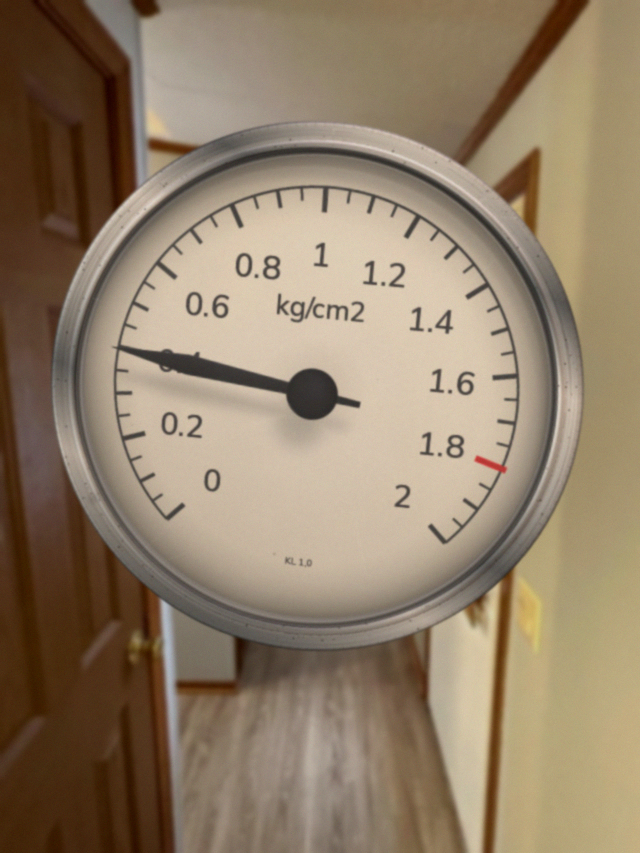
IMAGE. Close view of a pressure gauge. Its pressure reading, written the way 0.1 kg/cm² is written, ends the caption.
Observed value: 0.4 kg/cm²
